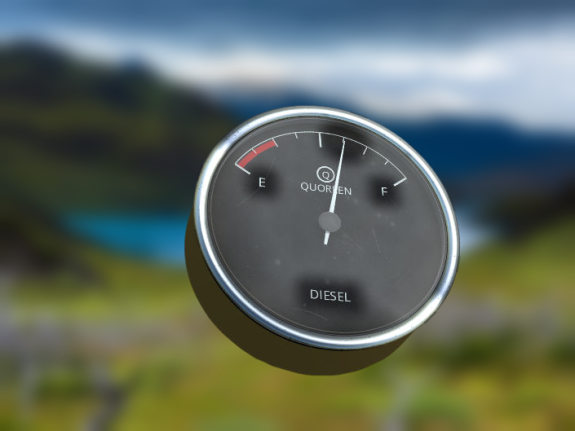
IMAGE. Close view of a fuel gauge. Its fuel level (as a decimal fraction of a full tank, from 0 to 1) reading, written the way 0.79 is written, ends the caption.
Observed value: 0.625
